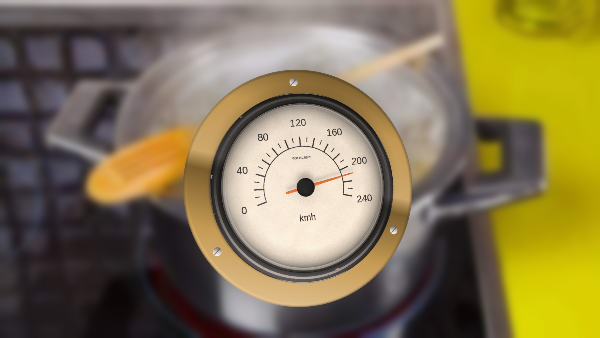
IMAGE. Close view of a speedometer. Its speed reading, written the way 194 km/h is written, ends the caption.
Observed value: 210 km/h
